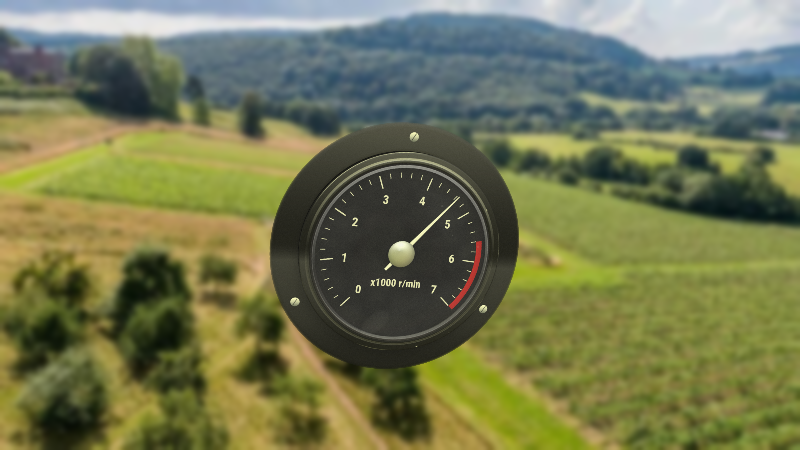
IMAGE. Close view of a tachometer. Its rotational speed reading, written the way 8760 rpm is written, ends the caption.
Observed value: 4600 rpm
